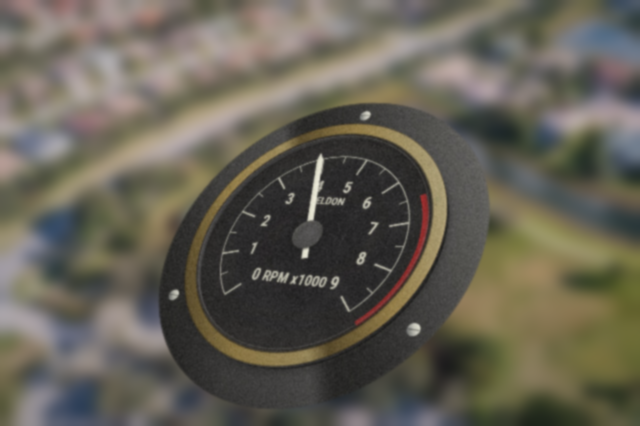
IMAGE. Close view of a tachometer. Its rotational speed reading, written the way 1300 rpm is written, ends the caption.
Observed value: 4000 rpm
